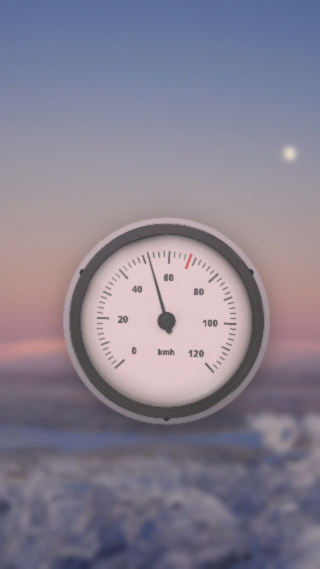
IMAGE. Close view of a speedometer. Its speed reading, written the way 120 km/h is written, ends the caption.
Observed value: 52 km/h
